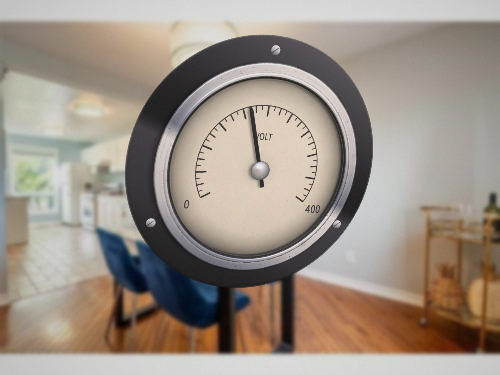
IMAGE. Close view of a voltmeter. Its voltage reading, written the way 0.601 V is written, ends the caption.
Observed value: 170 V
